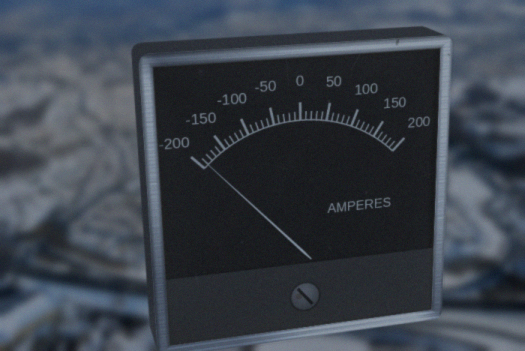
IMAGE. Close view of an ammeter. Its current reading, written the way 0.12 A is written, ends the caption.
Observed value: -190 A
